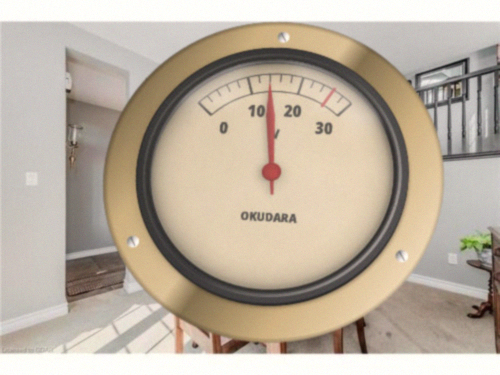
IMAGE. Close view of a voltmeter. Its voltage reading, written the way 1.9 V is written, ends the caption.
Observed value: 14 V
